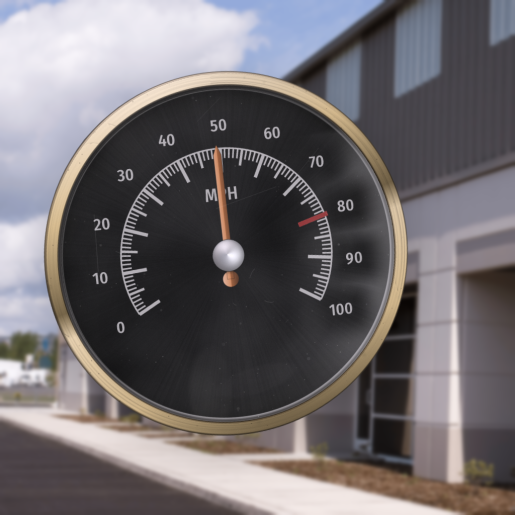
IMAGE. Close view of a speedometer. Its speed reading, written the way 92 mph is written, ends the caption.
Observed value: 49 mph
